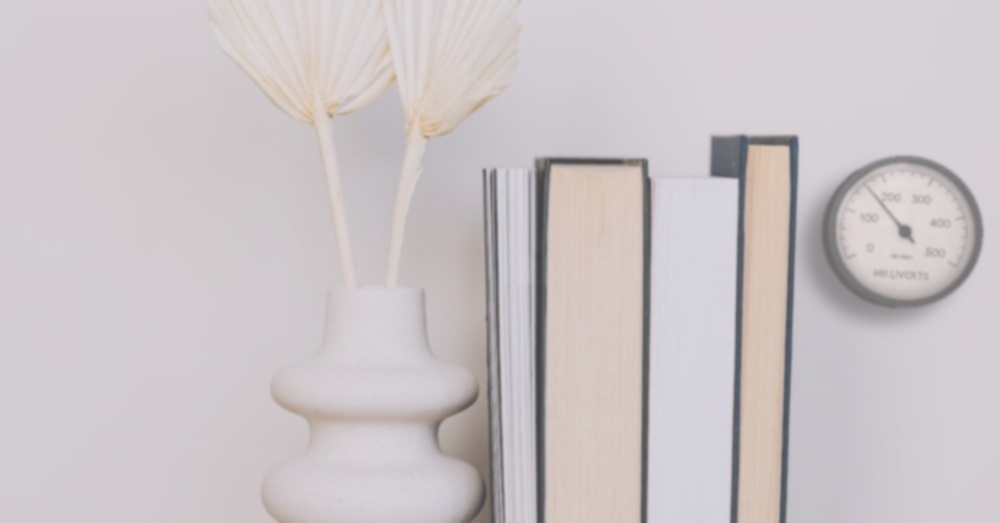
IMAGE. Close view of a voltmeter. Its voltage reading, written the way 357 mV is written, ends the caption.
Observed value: 160 mV
